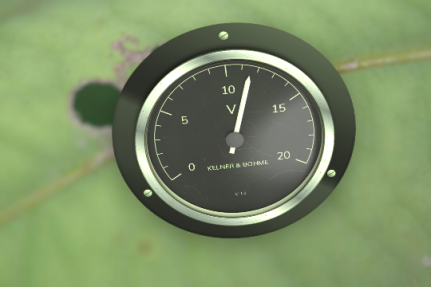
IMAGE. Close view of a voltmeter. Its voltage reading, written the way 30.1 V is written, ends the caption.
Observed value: 11.5 V
